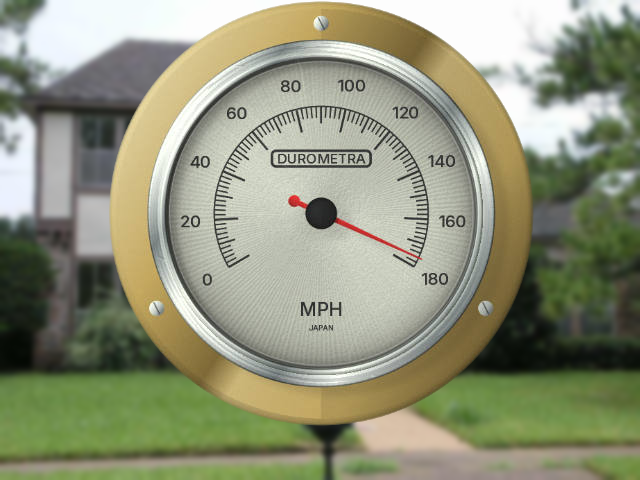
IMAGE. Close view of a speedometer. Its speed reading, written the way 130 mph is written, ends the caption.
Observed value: 176 mph
